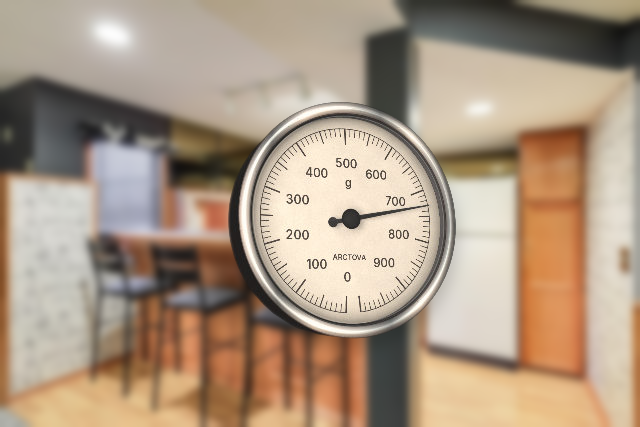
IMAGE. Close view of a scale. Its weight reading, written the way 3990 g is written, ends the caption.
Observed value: 730 g
